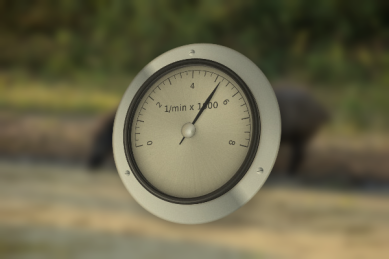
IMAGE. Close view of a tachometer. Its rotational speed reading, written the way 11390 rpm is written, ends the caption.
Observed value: 5250 rpm
